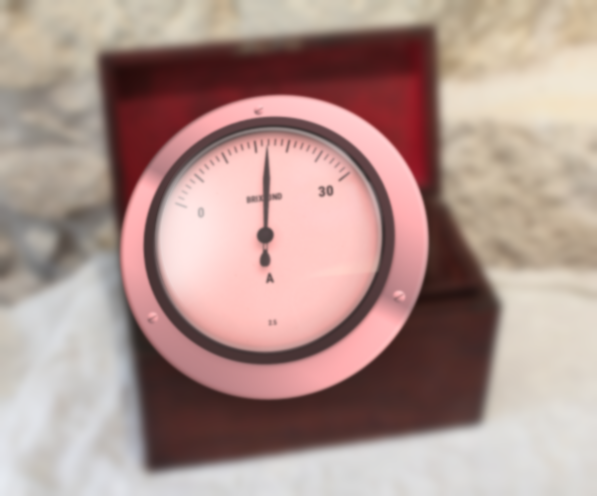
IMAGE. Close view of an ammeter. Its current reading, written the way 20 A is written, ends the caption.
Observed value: 17 A
